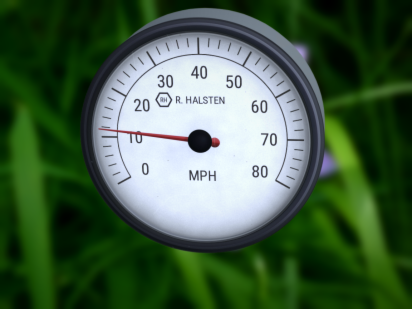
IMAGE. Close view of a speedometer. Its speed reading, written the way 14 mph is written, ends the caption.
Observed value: 12 mph
